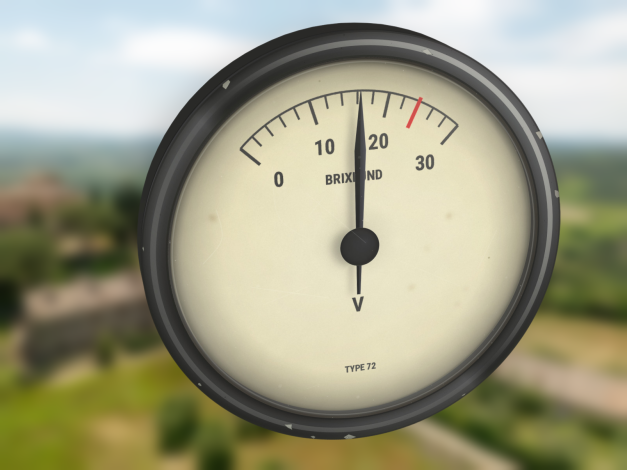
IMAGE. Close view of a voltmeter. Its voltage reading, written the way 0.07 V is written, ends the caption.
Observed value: 16 V
